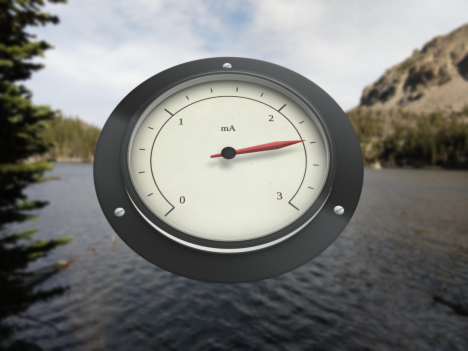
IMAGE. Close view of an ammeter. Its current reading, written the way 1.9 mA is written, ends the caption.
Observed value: 2.4 mA
